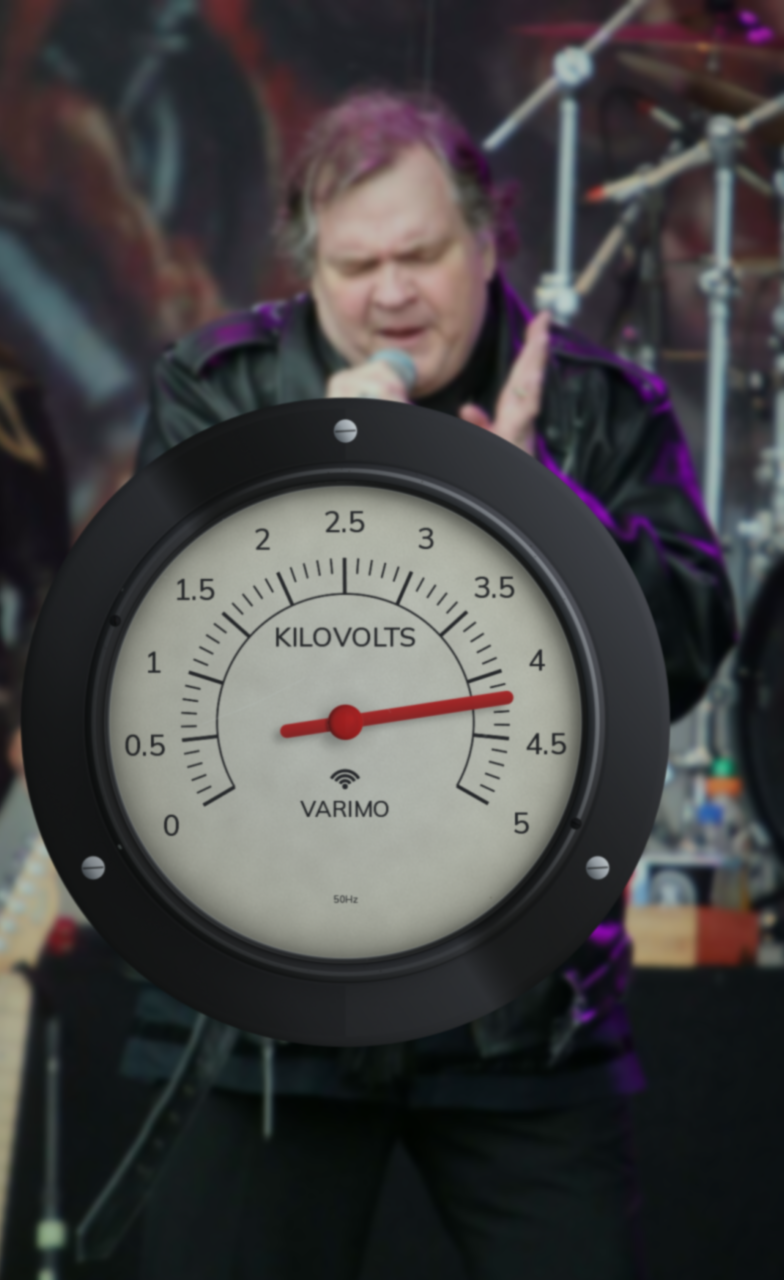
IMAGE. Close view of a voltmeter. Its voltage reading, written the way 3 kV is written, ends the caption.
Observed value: 4.2 kV
